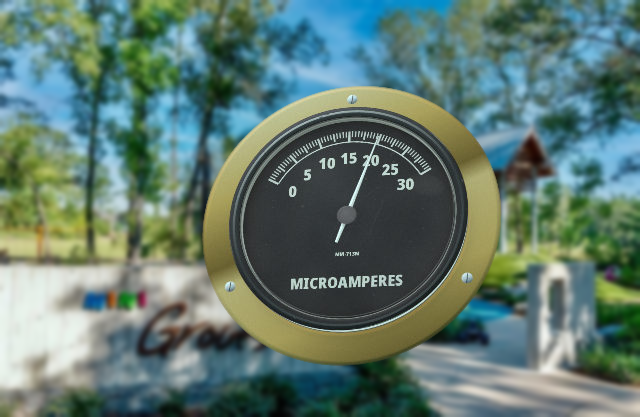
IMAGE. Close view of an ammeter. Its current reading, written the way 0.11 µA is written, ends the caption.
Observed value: 20 µA
